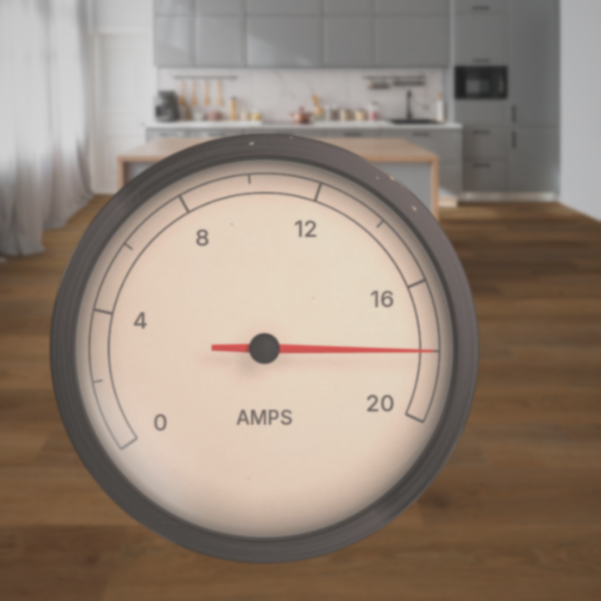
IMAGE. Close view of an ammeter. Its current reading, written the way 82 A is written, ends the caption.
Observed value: 18 A
